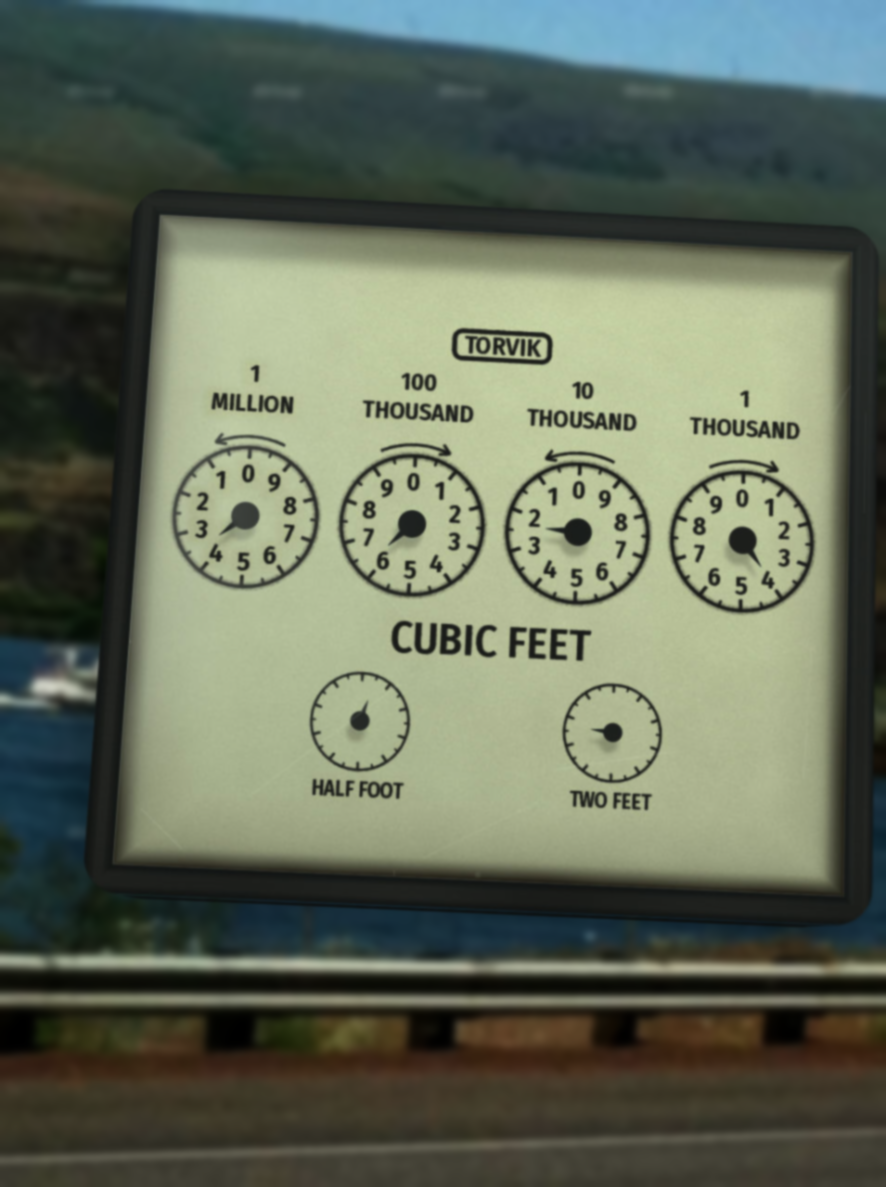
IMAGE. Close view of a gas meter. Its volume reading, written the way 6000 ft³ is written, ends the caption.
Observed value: 362400 ft³
